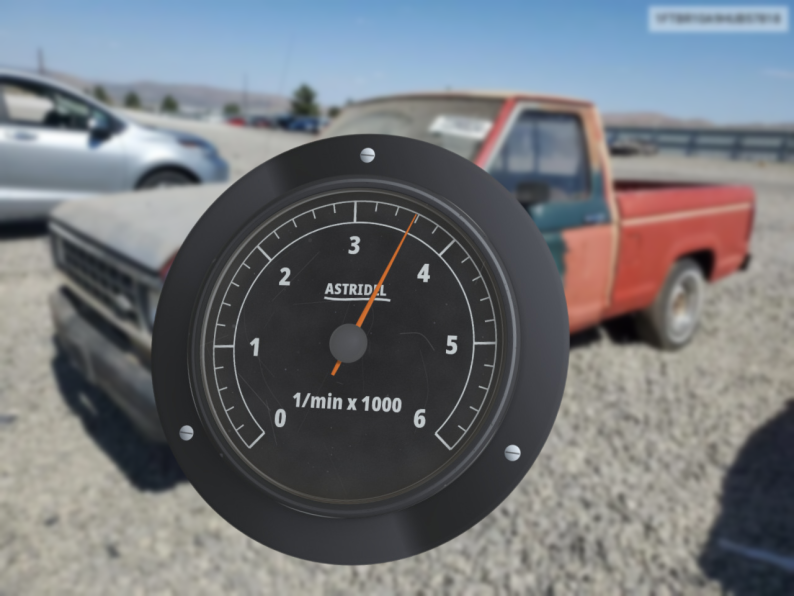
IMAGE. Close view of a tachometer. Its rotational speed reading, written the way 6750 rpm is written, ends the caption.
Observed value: 3600 rpm
